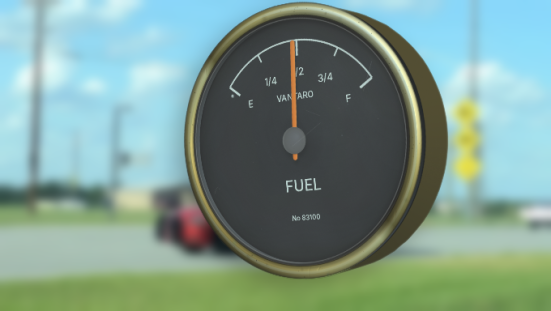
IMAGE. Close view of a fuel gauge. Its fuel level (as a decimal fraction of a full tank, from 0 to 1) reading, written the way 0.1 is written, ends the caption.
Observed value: 0.5
